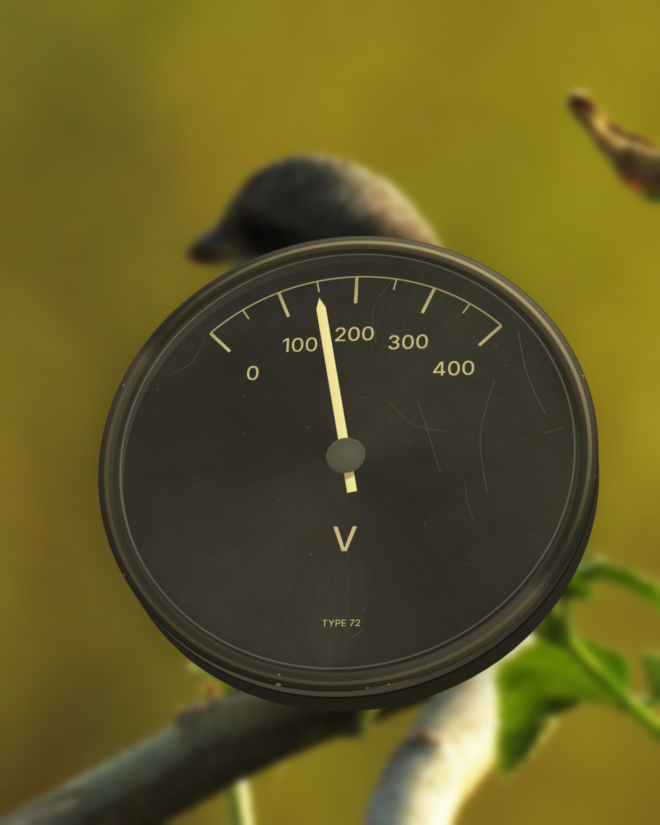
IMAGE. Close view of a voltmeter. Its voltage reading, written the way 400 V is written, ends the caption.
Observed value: 150 V
